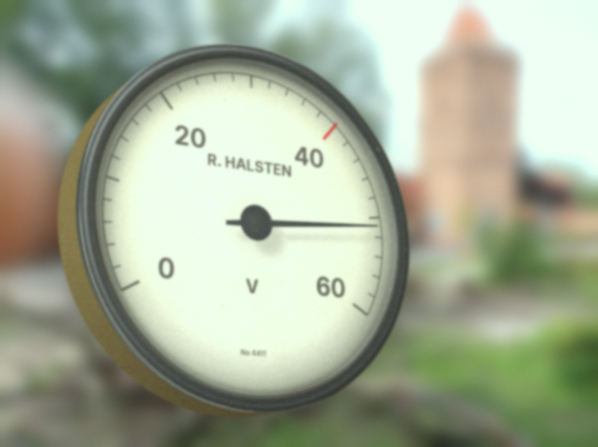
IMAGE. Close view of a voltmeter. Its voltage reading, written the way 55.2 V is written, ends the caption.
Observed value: 51 V
